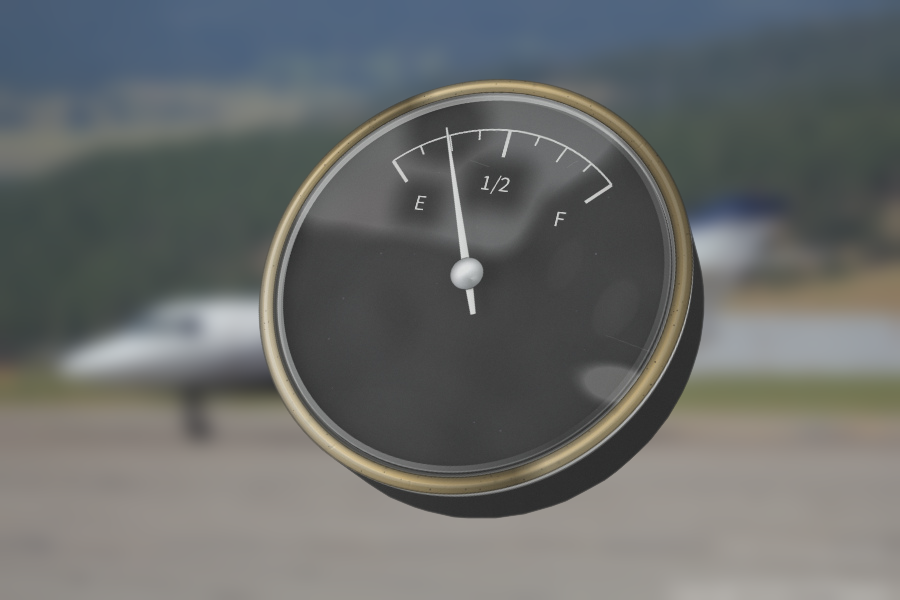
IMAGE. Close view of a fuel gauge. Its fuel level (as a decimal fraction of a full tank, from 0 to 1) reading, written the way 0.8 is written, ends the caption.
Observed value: 0.25
